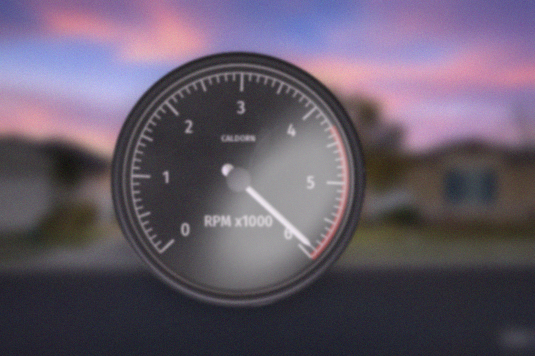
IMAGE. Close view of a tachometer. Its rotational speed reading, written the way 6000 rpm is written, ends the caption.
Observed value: 5900 rpm
